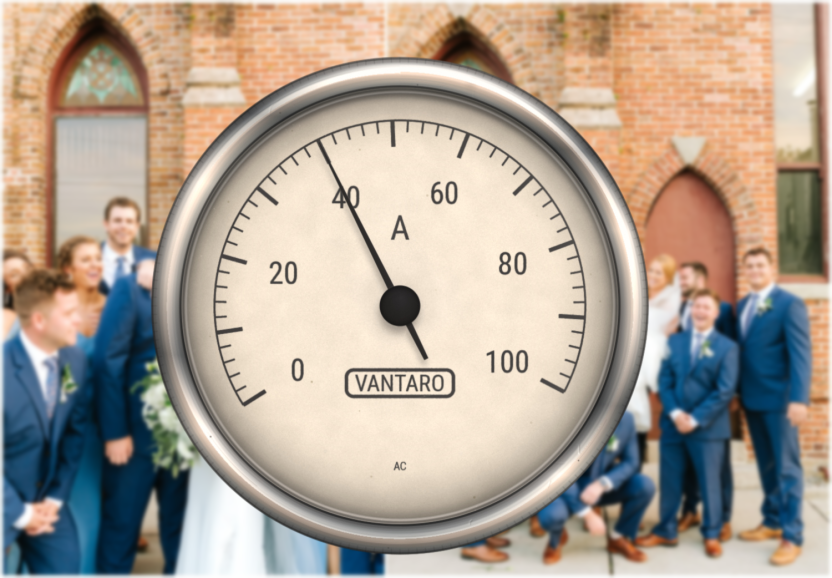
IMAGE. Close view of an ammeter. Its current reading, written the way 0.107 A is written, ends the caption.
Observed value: 40 A
